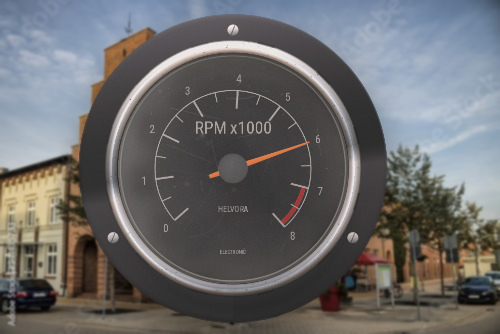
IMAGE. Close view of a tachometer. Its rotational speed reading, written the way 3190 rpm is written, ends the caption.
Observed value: 6000 rpm
